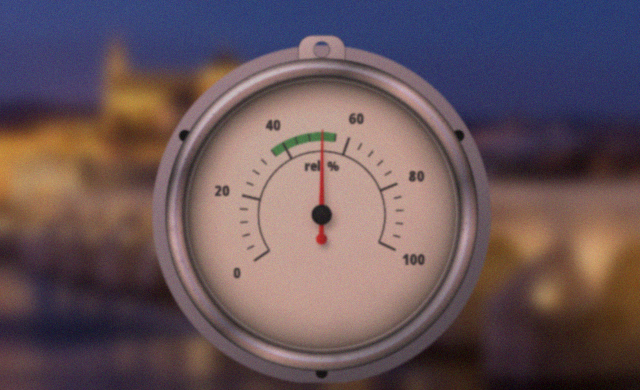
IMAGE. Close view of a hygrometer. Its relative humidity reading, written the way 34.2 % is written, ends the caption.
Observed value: 52 %
